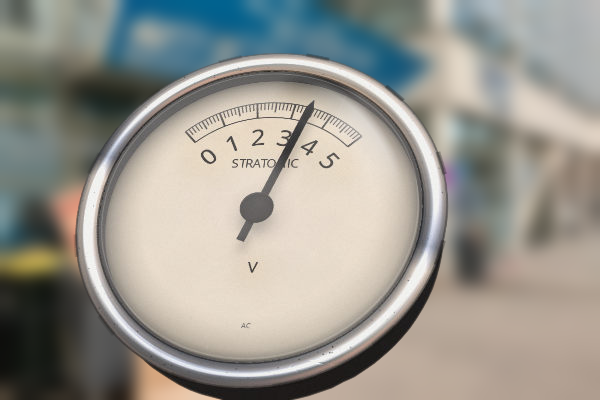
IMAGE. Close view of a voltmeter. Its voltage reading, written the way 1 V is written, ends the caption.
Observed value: 3.5 V
